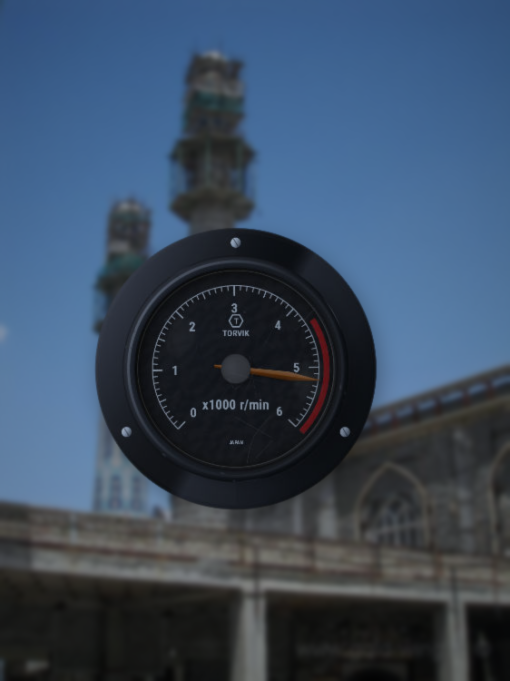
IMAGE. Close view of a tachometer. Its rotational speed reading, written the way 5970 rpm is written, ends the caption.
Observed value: 5200 rpm
